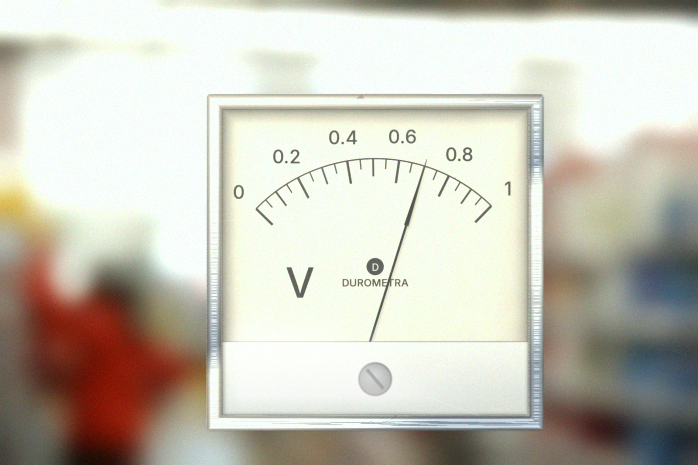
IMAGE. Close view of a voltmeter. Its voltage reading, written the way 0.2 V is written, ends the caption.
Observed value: 0.7 V
